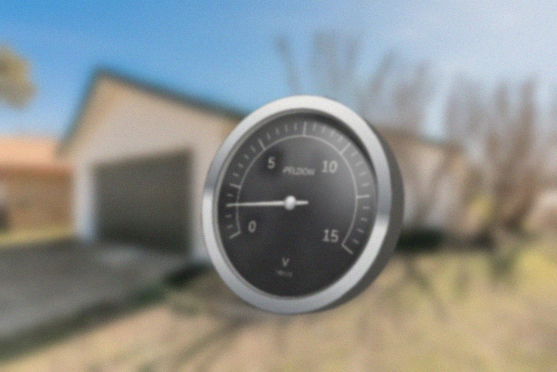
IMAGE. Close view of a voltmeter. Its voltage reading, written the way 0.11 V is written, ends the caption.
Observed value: 1.5 V
